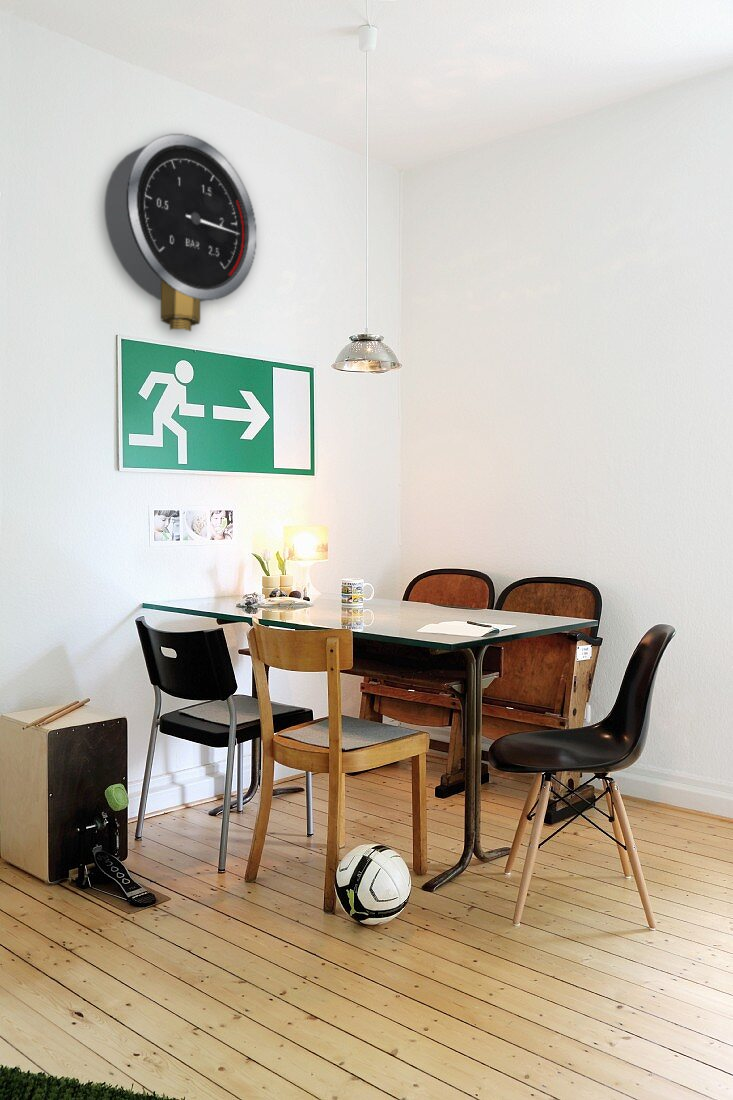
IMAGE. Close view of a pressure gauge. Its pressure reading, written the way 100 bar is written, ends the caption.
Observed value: 2.1 bar
